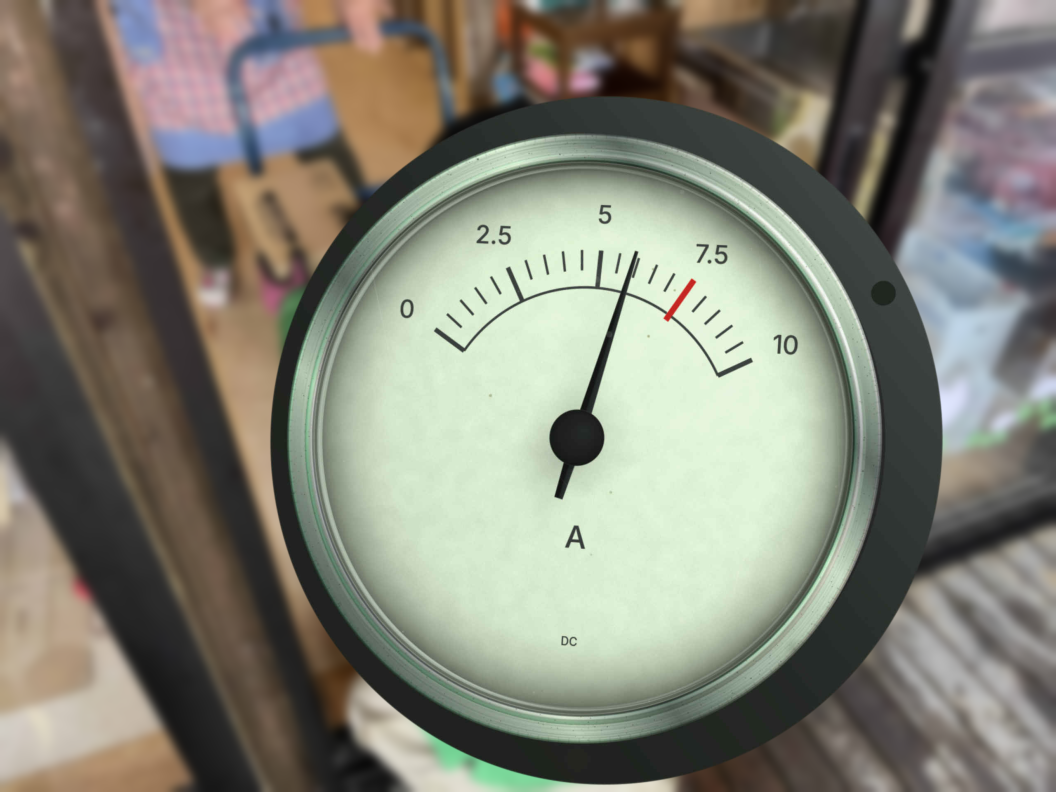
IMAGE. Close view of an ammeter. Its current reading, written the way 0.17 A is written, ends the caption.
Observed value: 6 A
